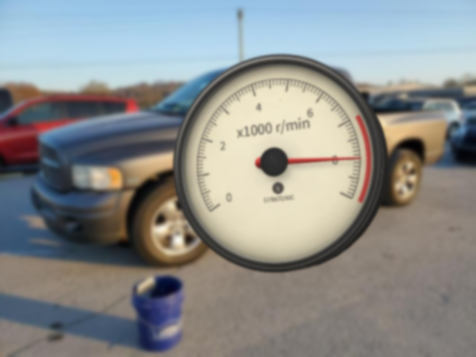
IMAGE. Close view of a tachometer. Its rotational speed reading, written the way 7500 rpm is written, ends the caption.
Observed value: 8000 rpm
